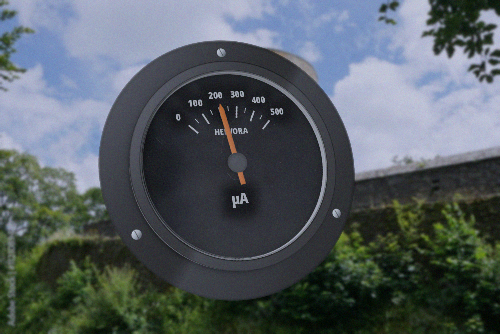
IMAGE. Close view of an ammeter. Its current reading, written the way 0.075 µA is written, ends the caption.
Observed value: 200 µA
